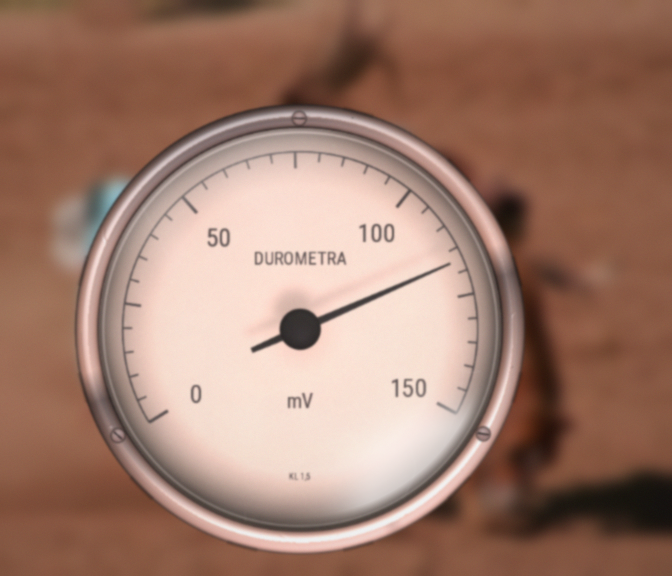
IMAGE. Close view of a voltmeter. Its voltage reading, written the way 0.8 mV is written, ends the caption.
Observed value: 117.5 mV
